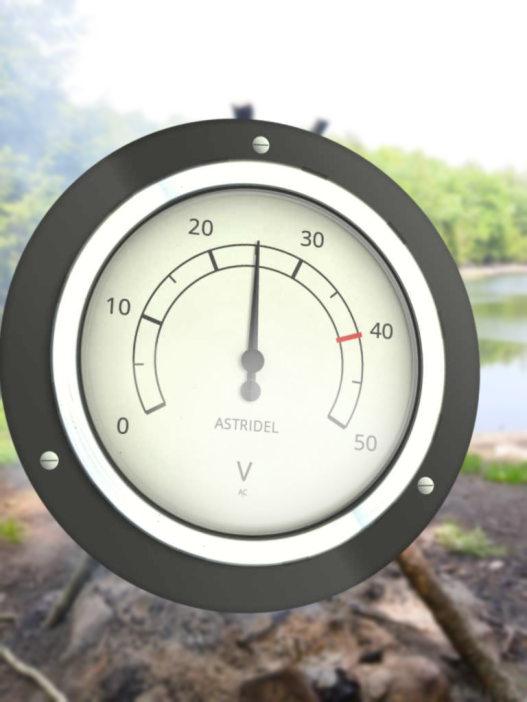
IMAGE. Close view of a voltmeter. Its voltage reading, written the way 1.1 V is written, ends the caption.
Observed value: 25 V
